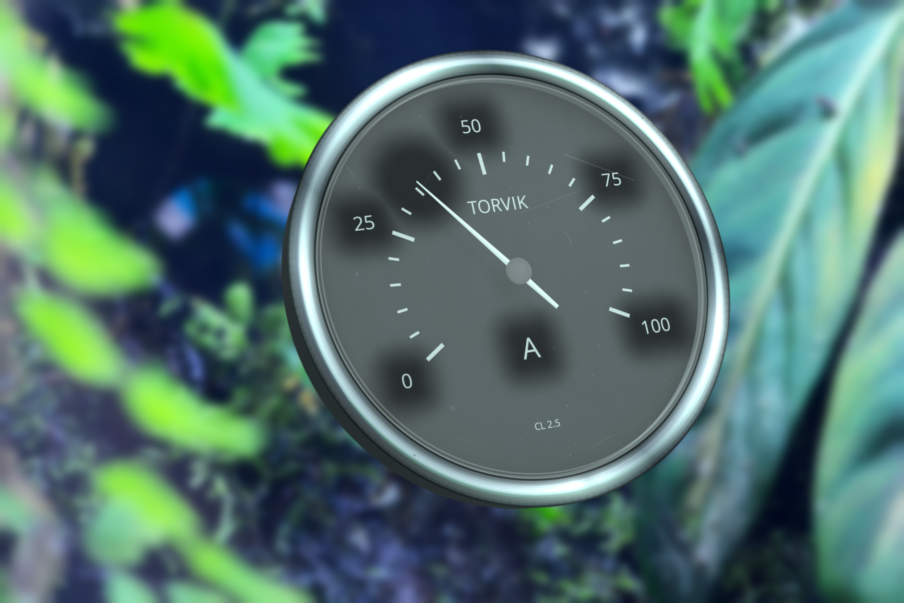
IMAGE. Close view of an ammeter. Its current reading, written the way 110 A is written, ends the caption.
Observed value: 35 A
